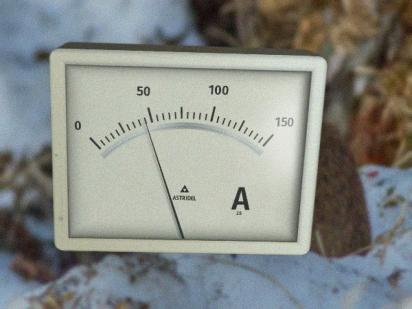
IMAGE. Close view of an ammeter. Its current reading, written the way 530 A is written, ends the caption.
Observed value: 45 A
